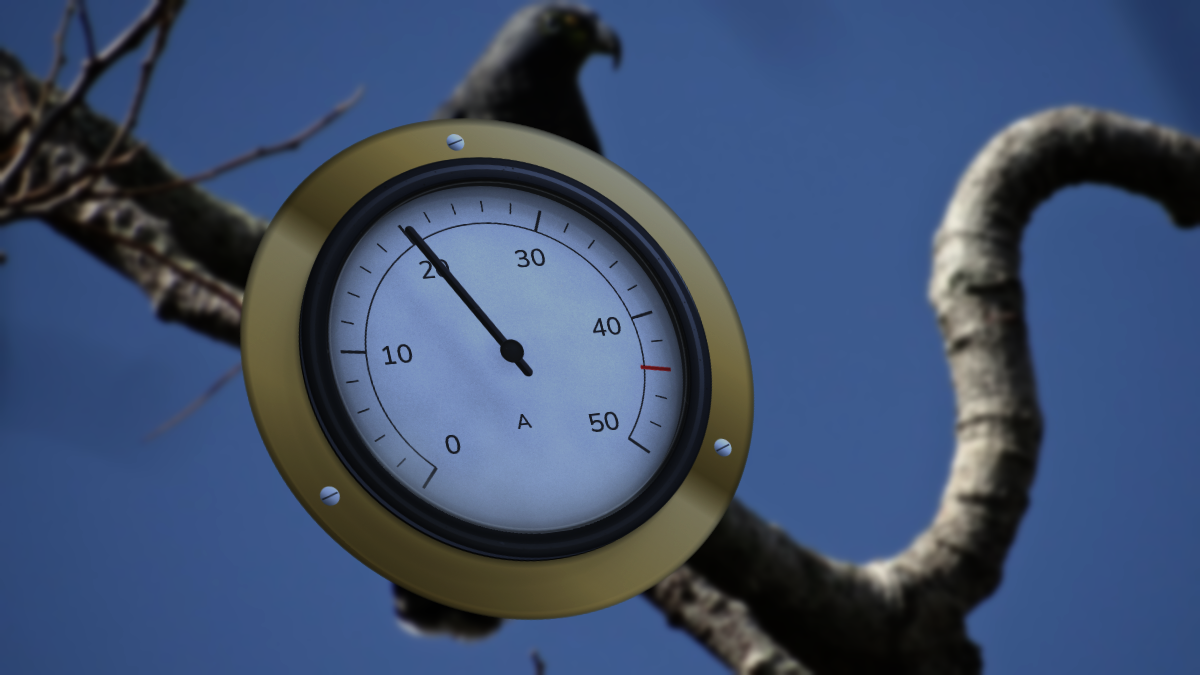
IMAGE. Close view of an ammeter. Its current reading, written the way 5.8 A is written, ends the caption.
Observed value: 20 A
